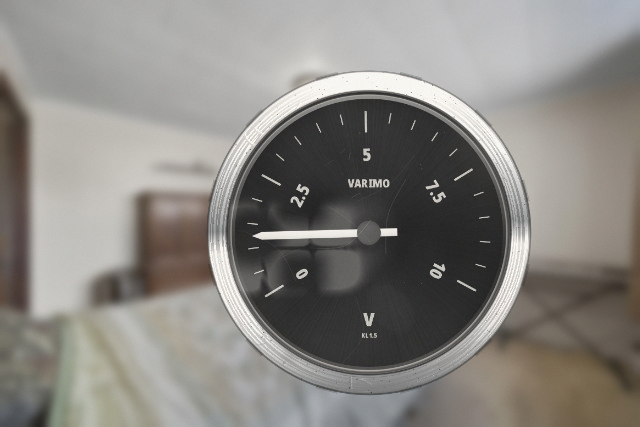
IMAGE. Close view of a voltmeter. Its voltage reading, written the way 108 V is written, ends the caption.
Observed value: 1.25 V
